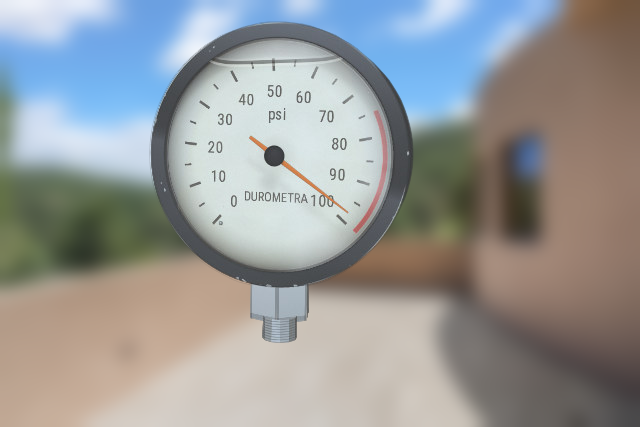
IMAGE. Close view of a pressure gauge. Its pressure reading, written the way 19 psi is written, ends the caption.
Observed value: 97.5 psi
